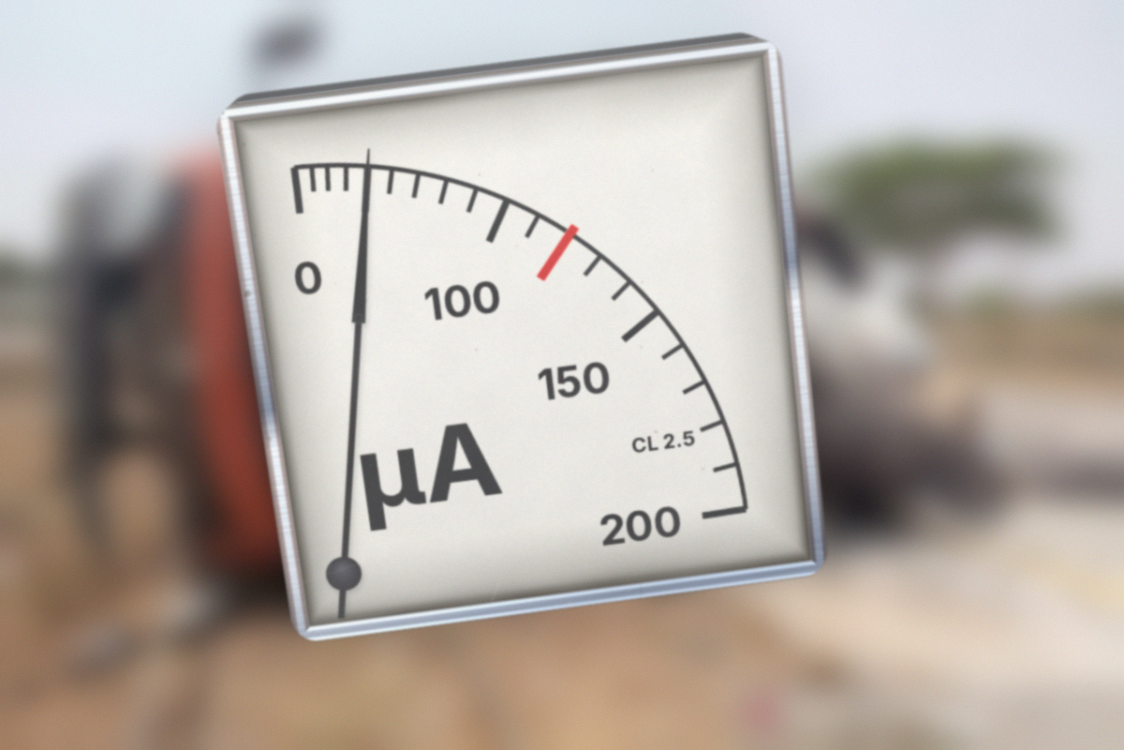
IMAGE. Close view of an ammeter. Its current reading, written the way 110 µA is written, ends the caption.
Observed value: 50 µA
